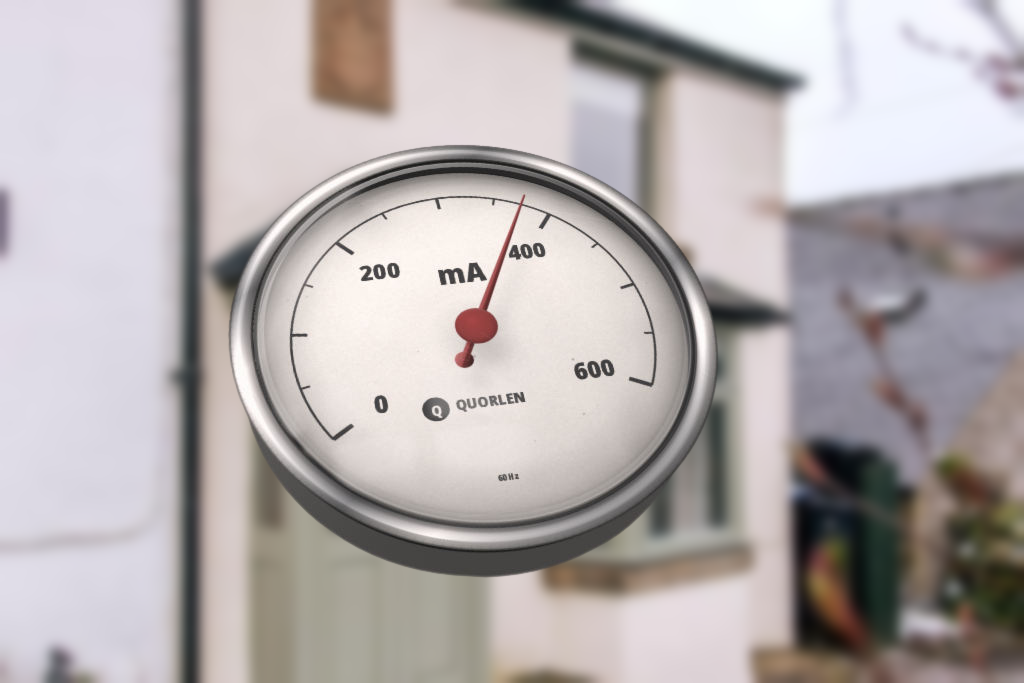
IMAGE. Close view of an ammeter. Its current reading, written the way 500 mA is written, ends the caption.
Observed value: 375 mA
